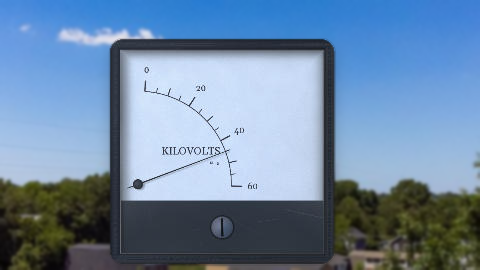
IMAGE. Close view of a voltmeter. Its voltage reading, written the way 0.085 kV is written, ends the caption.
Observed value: 45 kV
